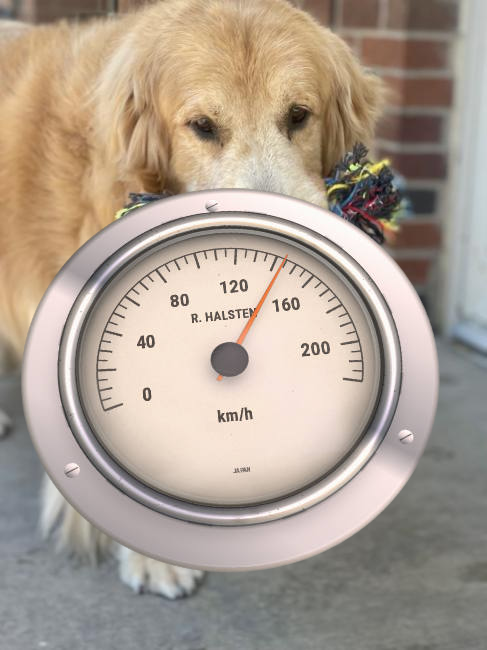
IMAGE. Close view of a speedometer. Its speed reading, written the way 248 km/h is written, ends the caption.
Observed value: 145 km/h
